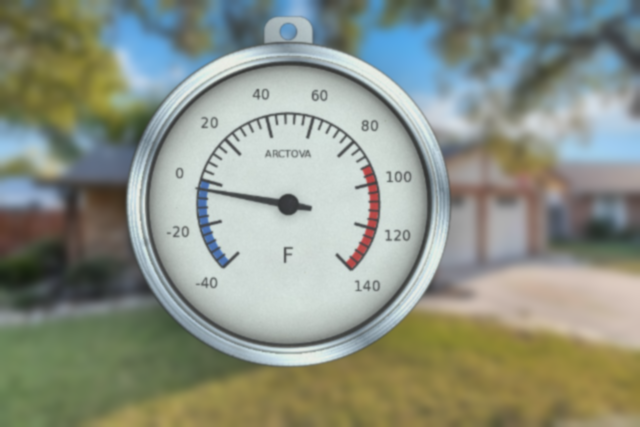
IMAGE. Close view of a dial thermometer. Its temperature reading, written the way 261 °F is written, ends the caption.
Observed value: -4 °F
